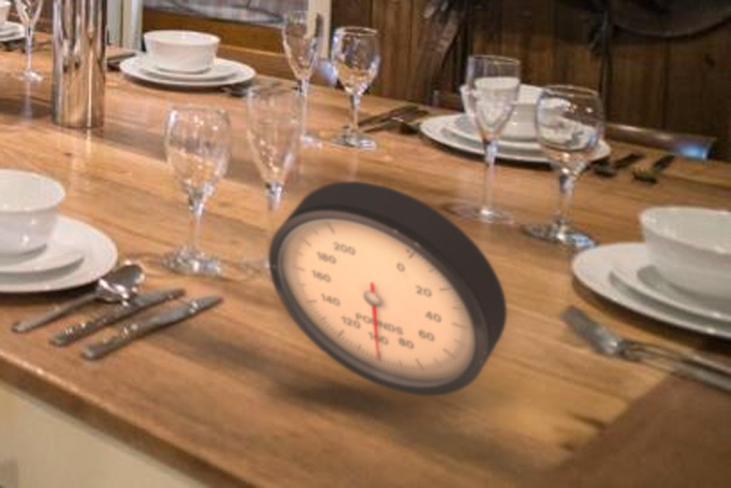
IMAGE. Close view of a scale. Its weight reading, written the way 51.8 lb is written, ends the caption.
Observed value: 100 lb
